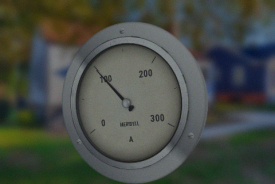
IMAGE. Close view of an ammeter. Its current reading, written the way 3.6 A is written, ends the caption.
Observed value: 100 A
